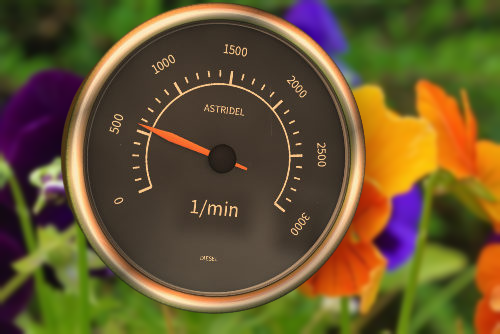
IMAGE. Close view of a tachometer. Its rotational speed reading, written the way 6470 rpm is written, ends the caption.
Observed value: 550 rpm
